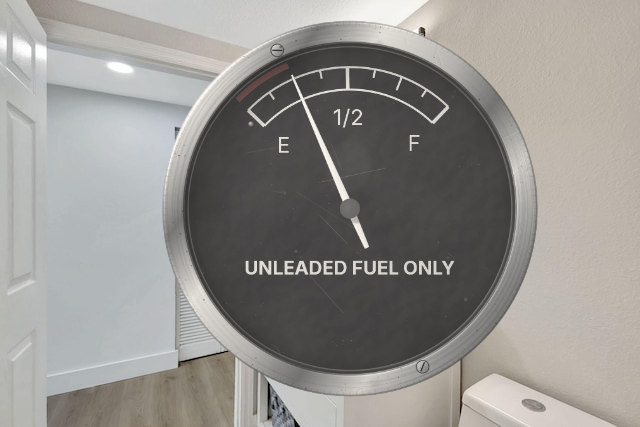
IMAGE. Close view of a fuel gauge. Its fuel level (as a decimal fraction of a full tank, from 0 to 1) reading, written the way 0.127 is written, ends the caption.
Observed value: 0.25
